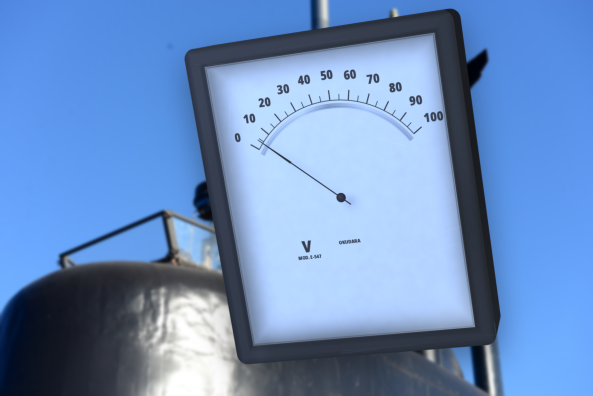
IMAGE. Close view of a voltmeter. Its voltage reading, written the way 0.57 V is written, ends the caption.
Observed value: 5 V
